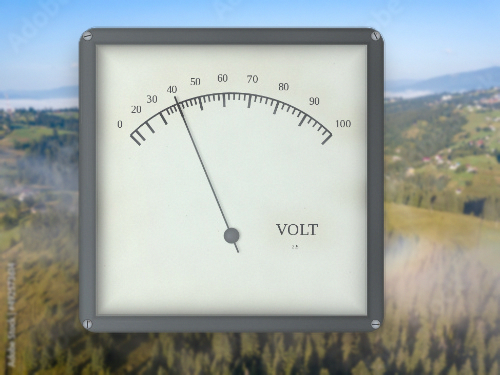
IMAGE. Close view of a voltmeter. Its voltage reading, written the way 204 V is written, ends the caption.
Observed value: 40 V
